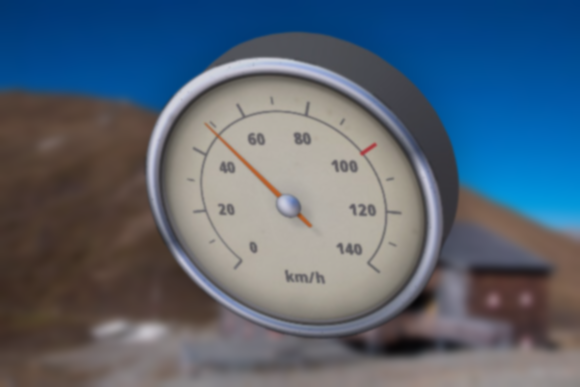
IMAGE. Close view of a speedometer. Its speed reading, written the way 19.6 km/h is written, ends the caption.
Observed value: 50 km/h
